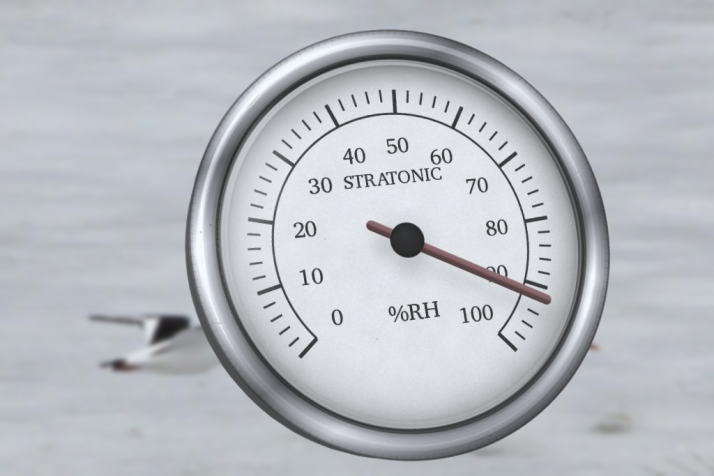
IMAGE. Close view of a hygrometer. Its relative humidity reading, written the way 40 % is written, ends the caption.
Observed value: 92 %
